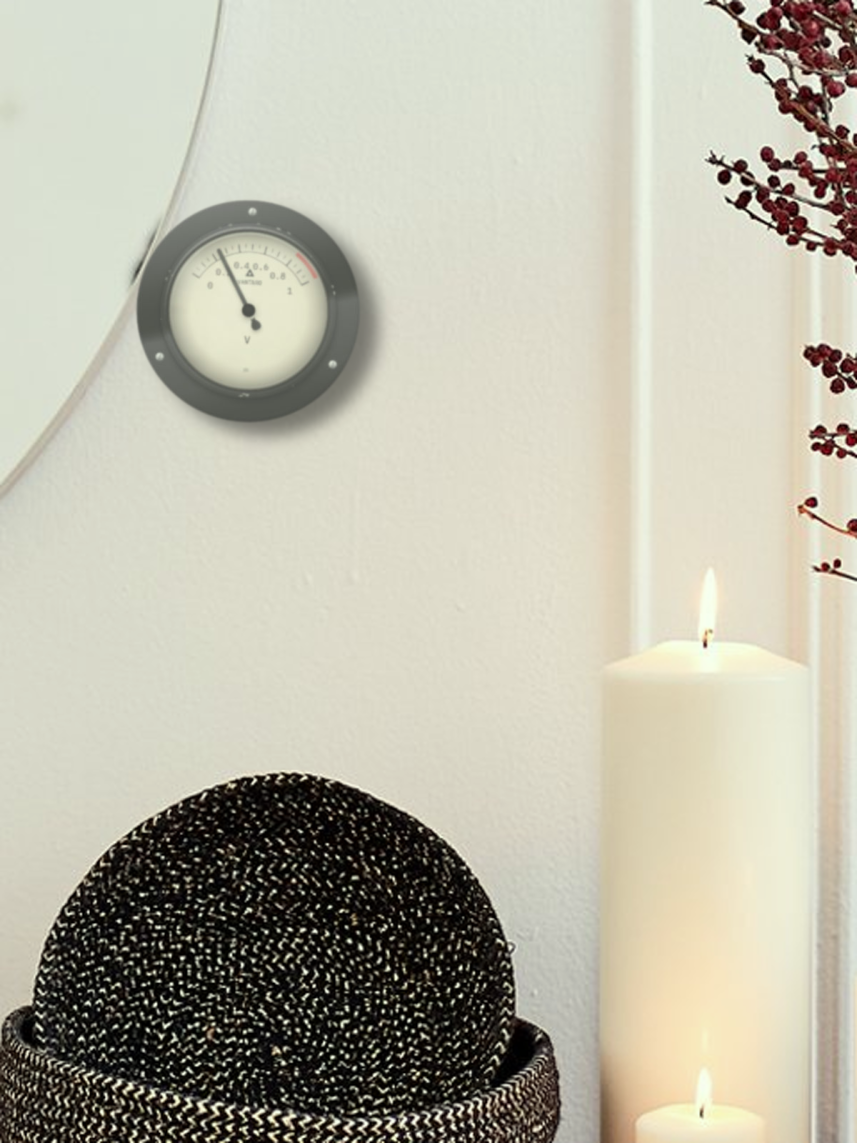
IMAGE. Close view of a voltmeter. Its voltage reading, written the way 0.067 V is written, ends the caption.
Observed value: 0.25 V
